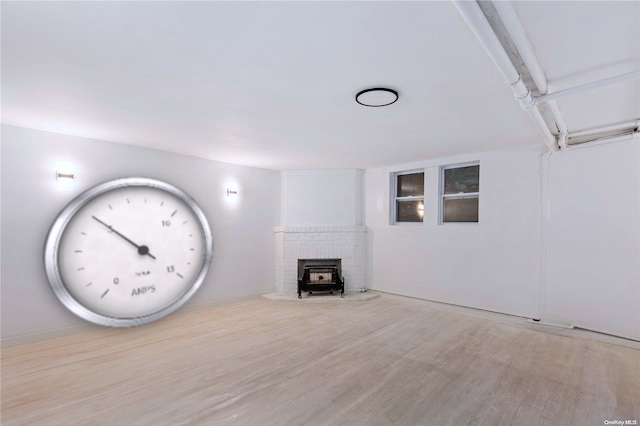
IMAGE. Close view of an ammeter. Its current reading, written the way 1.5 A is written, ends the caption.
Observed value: 5 A
